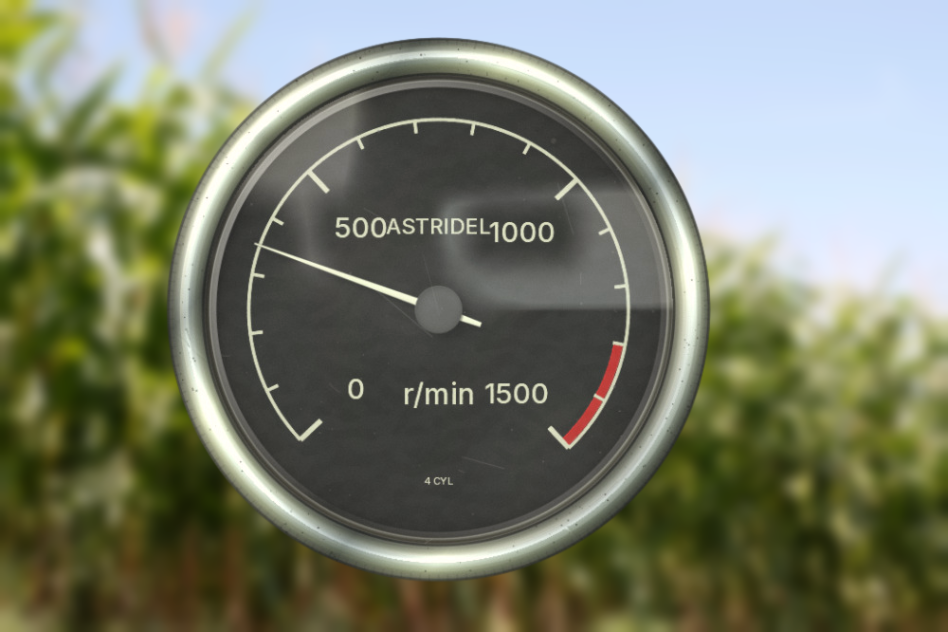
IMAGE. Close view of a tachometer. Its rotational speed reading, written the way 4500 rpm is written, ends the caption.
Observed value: 350 rpm
